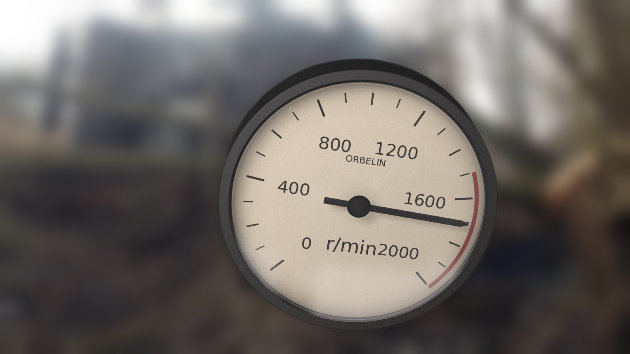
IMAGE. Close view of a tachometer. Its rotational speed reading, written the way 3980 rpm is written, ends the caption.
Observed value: 1700 rpm
